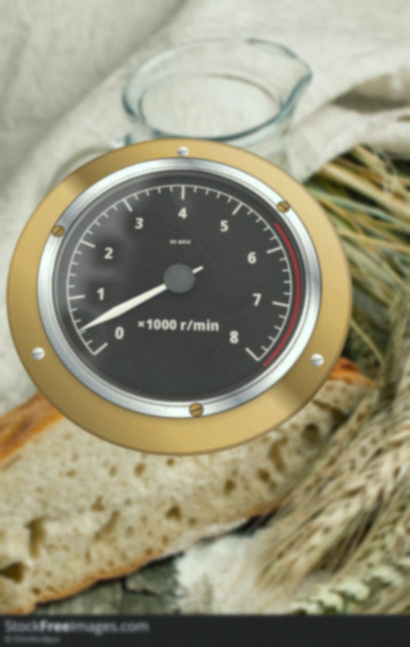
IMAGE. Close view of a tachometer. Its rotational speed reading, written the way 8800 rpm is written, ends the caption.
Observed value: 400 rpm
